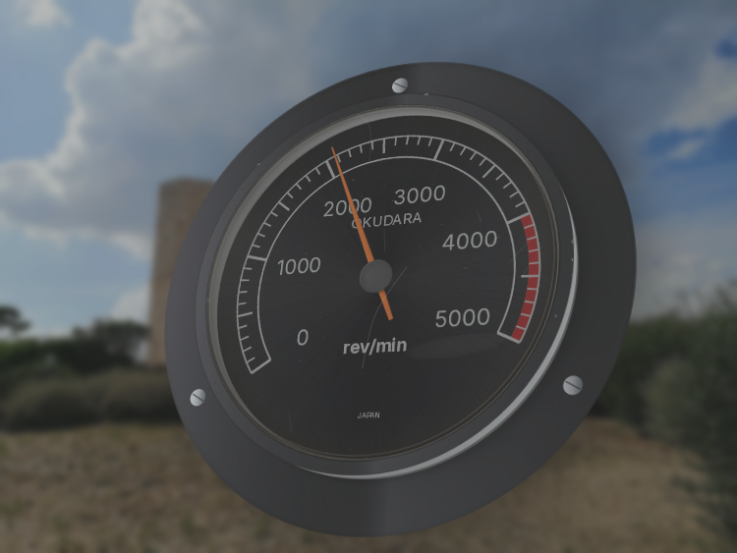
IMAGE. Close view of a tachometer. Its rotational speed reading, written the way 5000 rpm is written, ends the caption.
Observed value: 2100 rpm
